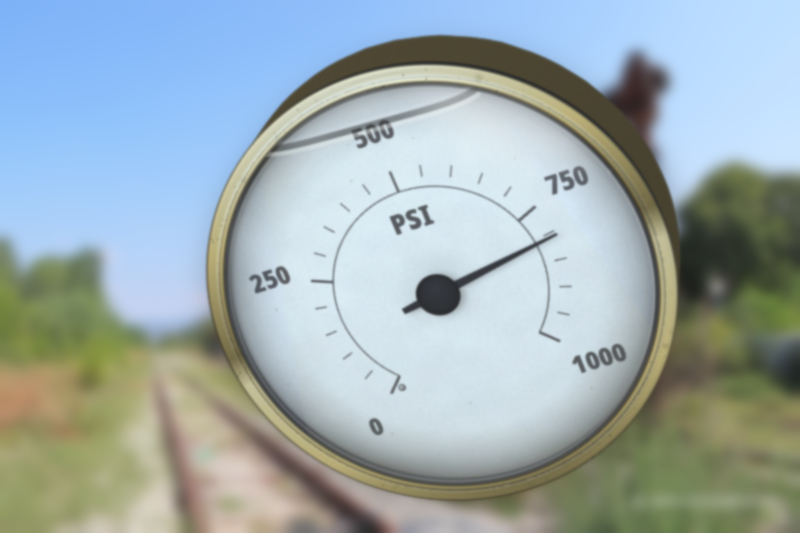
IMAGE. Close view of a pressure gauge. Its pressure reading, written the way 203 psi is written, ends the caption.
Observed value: 800 psi
